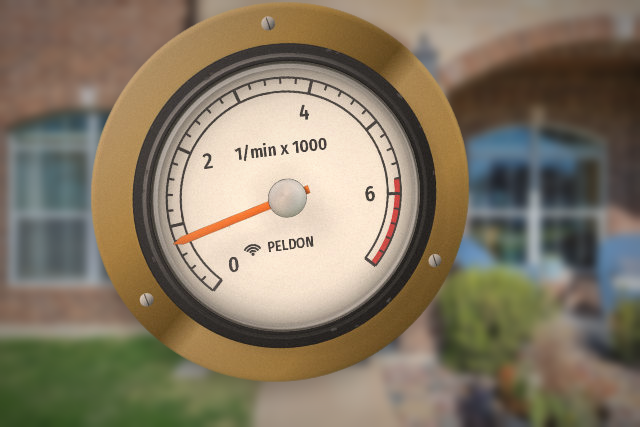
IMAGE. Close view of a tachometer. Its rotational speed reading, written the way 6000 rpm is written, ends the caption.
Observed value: 800 rpm
